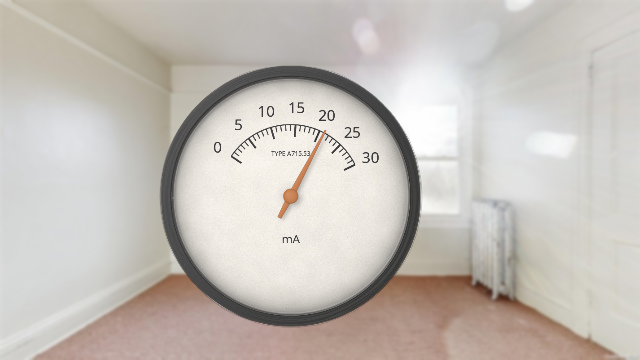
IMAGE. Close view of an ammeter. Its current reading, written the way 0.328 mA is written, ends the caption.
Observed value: 21 mA
